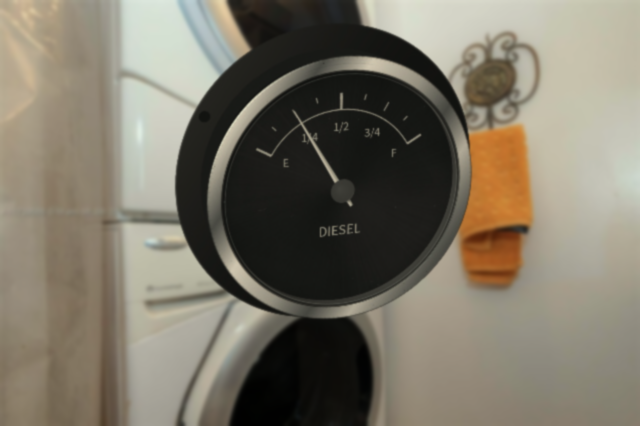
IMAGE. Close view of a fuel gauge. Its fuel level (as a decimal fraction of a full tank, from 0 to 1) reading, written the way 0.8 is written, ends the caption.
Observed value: 0.25
